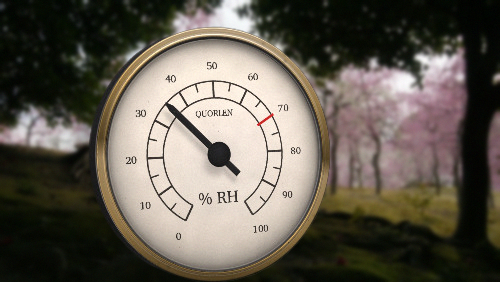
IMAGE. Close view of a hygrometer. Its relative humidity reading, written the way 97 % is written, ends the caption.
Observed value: 35 %
